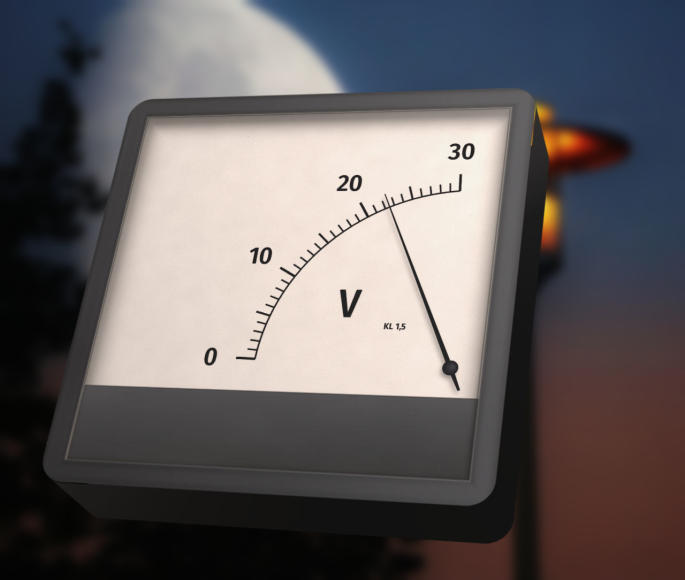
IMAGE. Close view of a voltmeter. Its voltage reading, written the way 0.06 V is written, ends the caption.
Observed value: 22.5 V
